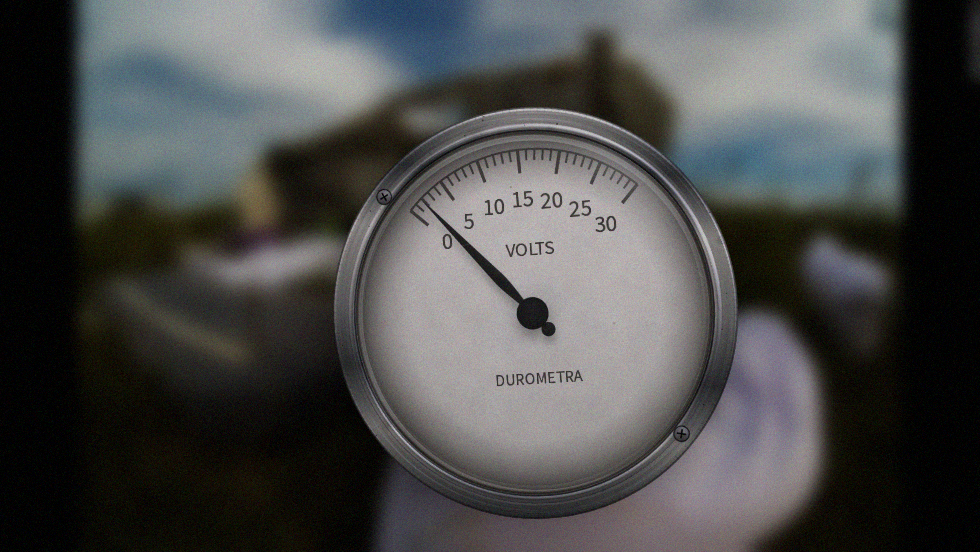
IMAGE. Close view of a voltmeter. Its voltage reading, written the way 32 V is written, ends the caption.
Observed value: 2 V
